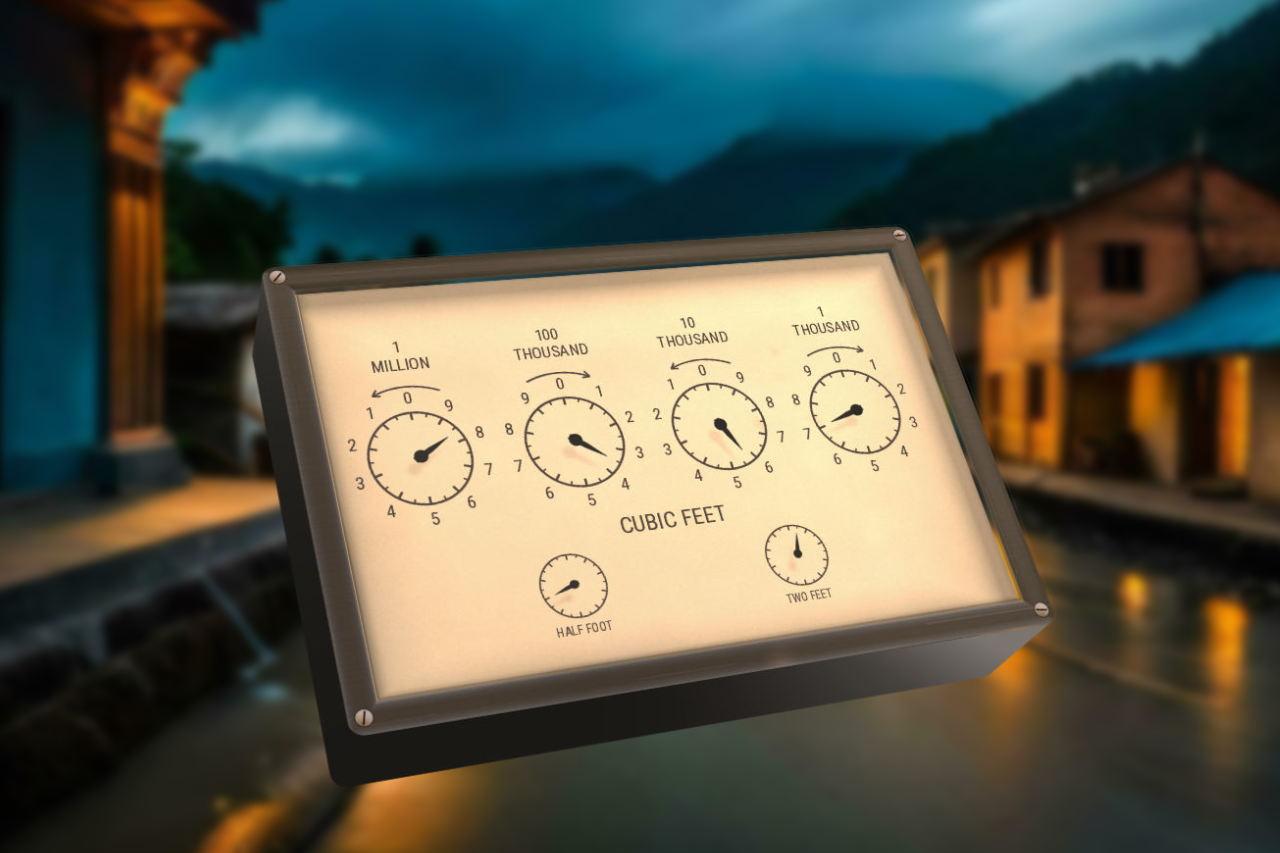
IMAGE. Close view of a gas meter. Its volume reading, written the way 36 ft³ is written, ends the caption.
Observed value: 835700 ft³
